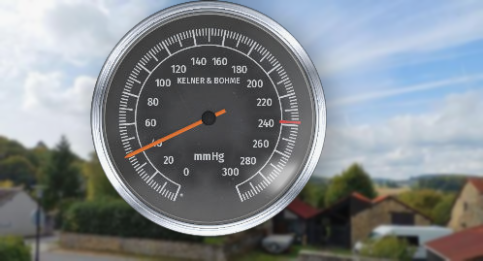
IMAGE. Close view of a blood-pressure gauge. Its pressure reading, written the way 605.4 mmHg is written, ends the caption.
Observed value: 40 mmHg
